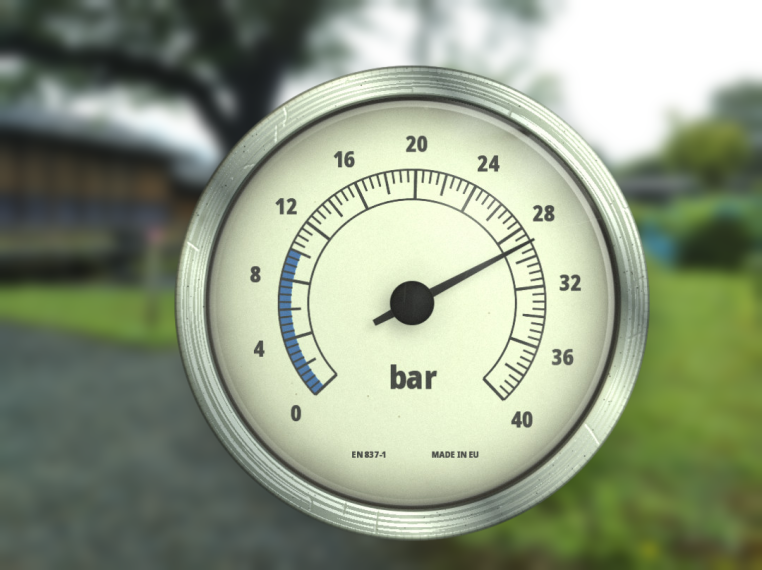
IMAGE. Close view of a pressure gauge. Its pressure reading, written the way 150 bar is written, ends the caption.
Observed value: 29 bar
